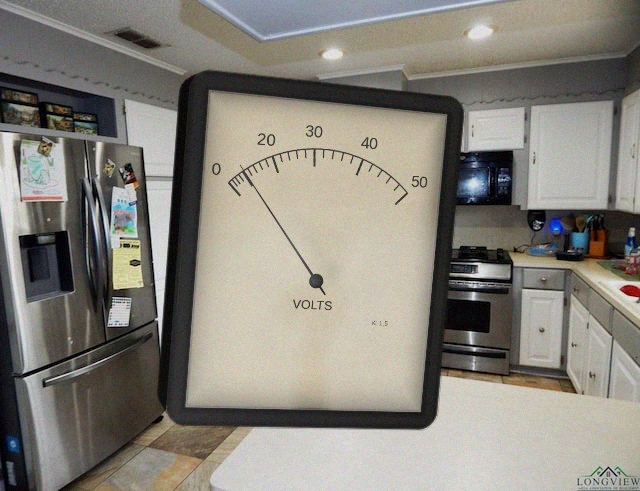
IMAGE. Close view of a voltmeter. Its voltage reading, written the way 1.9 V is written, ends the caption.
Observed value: 10 V
